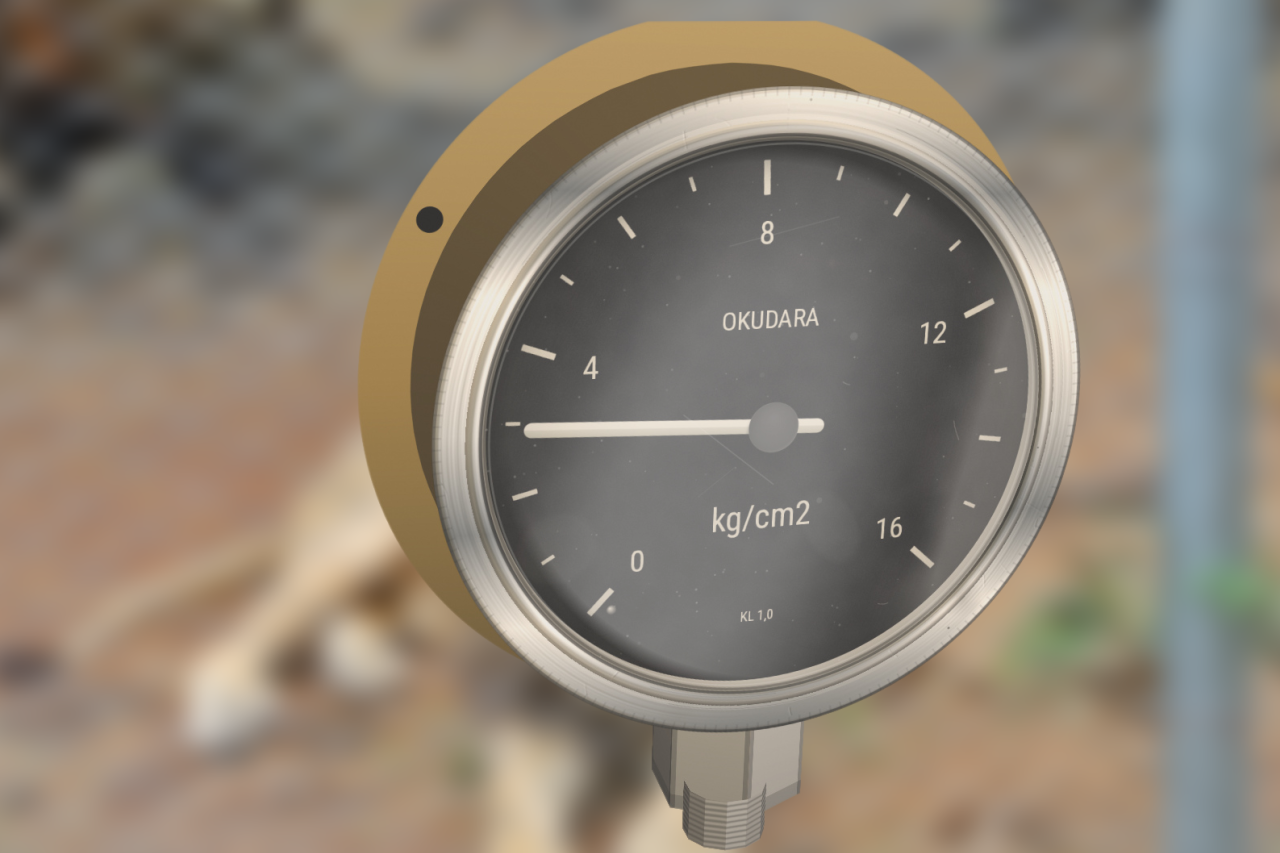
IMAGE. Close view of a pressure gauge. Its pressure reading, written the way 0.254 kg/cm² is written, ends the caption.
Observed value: 3 kg/cm²
